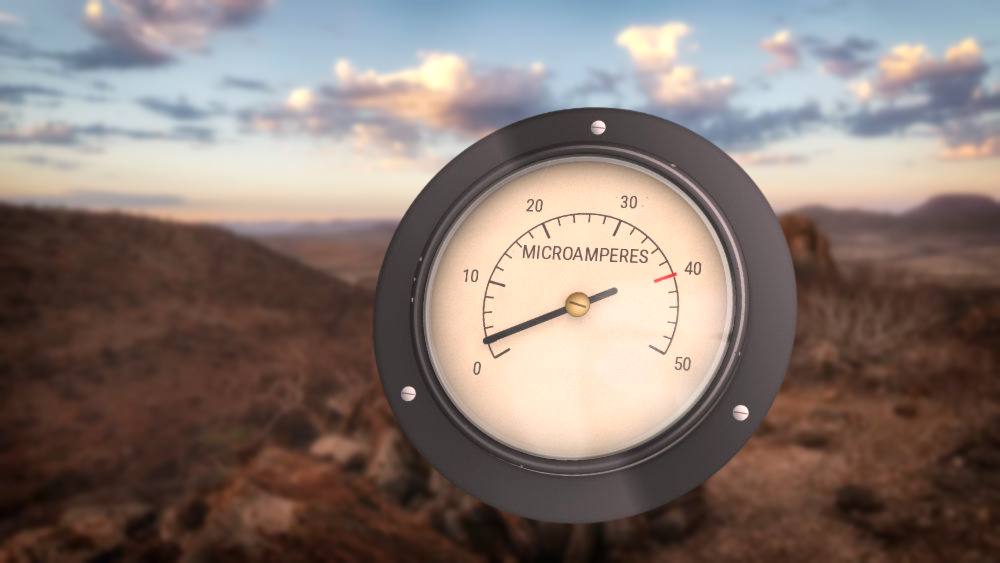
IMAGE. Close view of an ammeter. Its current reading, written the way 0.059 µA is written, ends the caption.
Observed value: 2 µA
